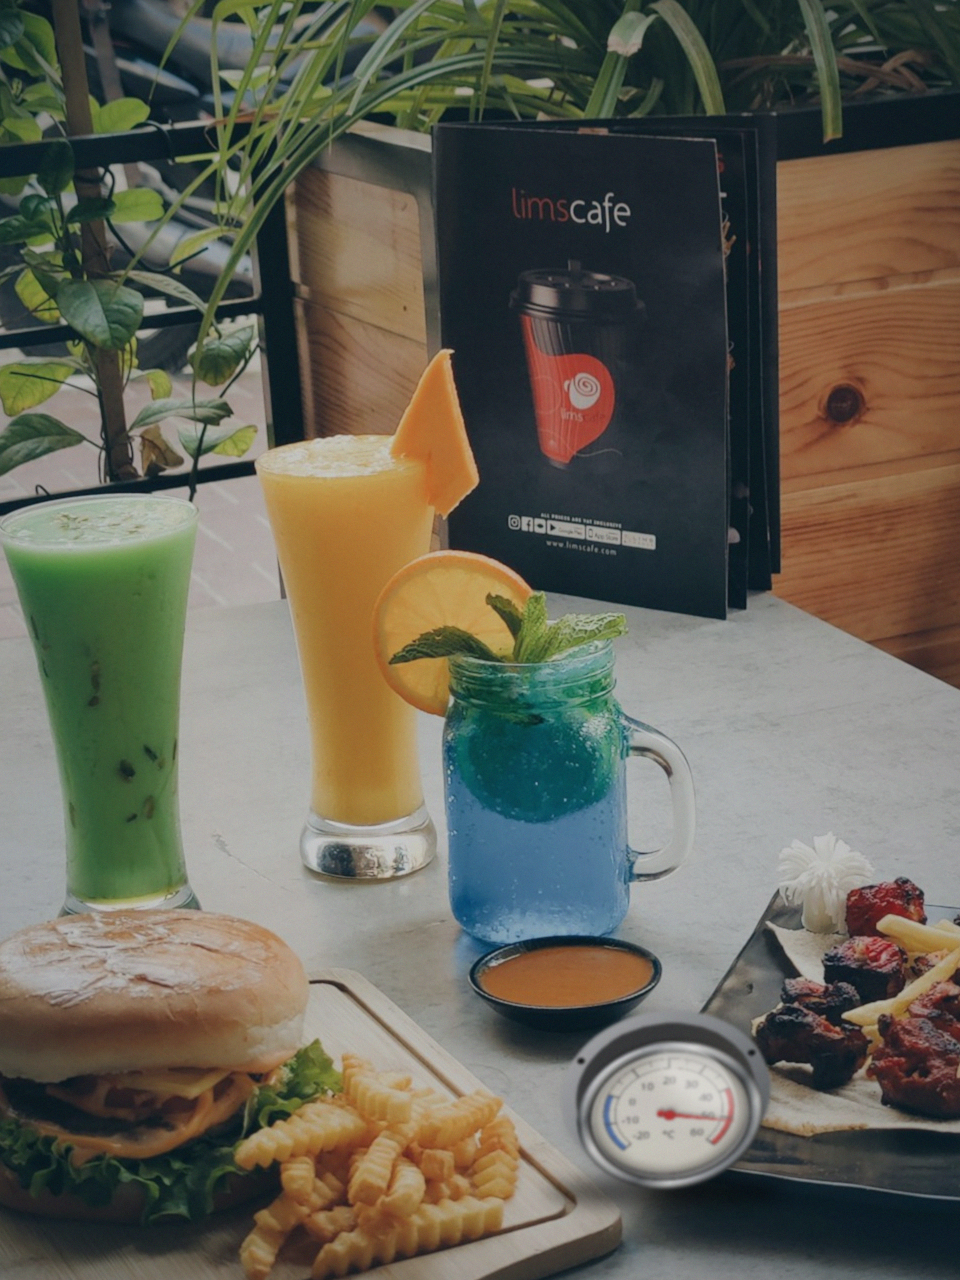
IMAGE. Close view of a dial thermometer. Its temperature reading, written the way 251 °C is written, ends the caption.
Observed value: 50 °C
